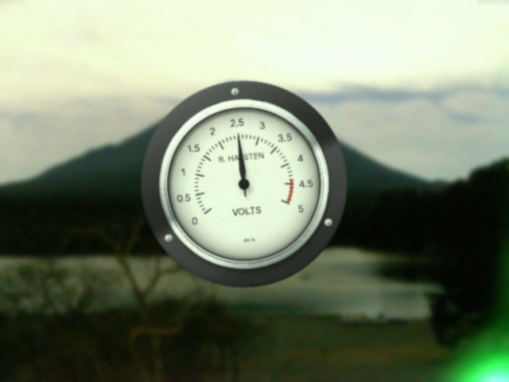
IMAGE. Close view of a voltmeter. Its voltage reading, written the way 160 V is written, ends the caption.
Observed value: 2.5 V
